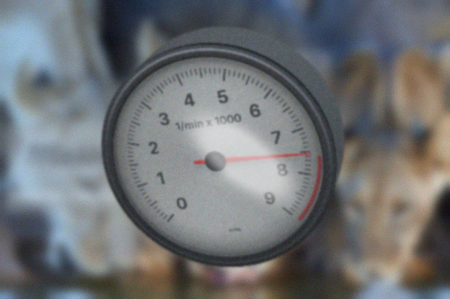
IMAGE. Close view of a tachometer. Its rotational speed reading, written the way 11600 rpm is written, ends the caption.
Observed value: 7500 rpm
